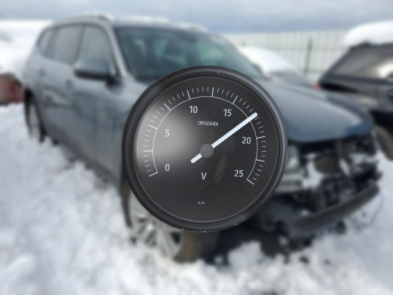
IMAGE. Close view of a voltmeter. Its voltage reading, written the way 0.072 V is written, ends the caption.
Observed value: 17.5 V
